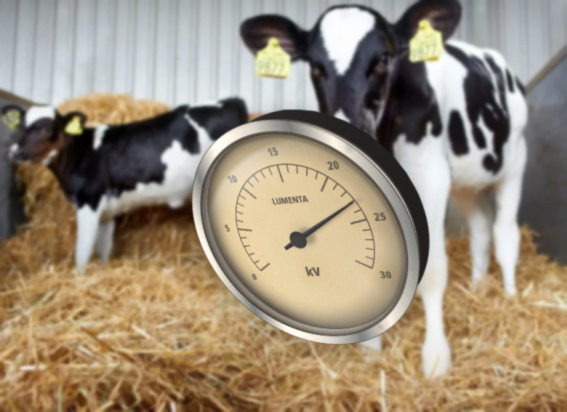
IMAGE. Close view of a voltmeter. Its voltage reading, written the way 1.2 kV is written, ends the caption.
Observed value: 23 kV
